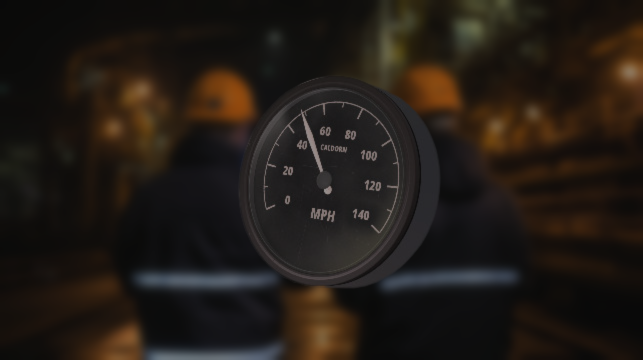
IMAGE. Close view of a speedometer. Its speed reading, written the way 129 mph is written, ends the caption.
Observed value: 50 mph
